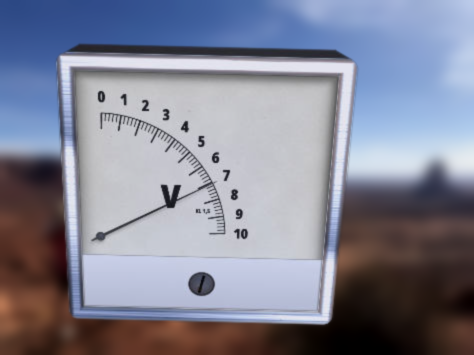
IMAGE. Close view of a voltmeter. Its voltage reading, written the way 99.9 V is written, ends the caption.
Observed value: 7 V
